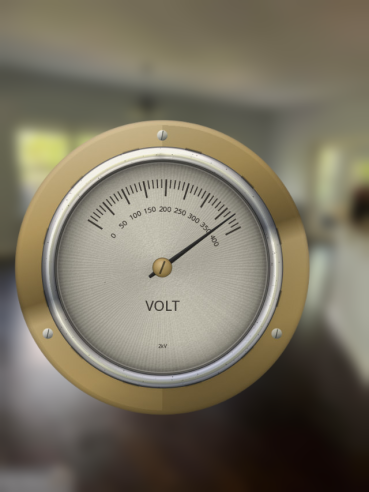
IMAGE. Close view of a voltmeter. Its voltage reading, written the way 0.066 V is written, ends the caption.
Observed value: 370 V
